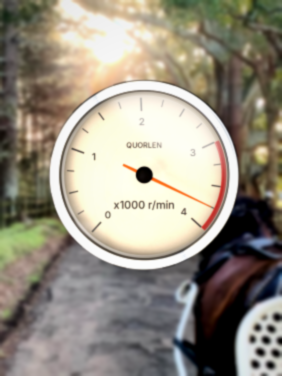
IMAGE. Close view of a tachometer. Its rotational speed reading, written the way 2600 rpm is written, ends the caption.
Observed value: 3750 rpm
